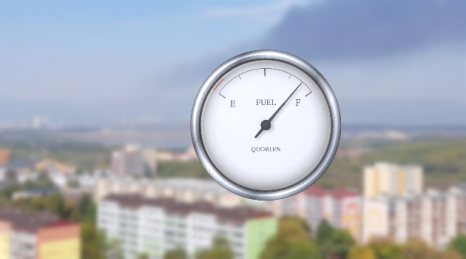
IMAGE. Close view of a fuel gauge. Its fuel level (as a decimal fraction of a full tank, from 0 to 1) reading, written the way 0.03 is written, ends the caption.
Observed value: 0.875
